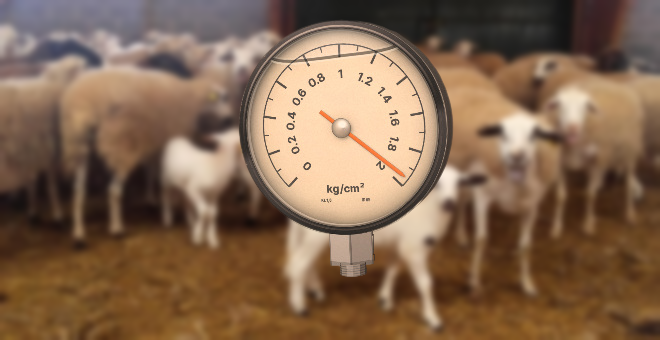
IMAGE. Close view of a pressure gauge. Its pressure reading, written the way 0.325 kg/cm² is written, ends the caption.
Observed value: 1.95 kg/cm²
